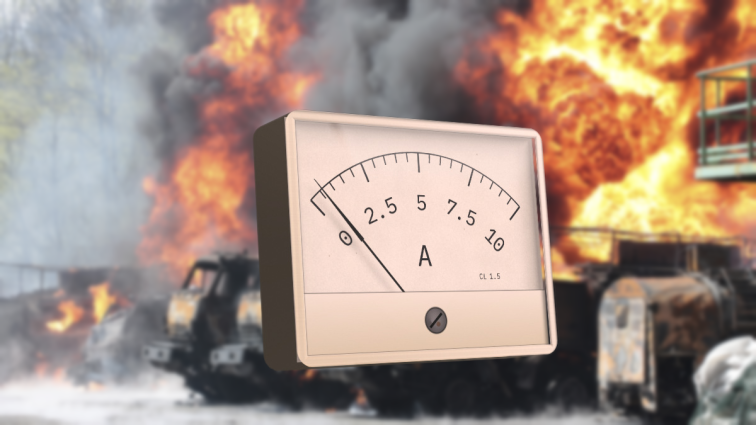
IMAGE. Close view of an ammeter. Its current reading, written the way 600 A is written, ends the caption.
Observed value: 0.5 A
